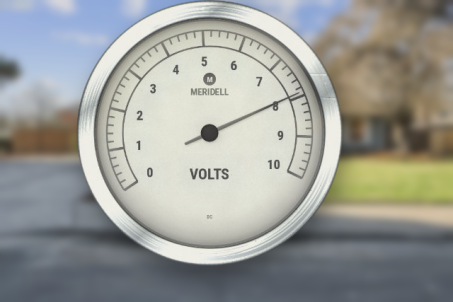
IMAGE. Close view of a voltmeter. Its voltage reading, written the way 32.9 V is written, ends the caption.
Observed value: 7.9 V
